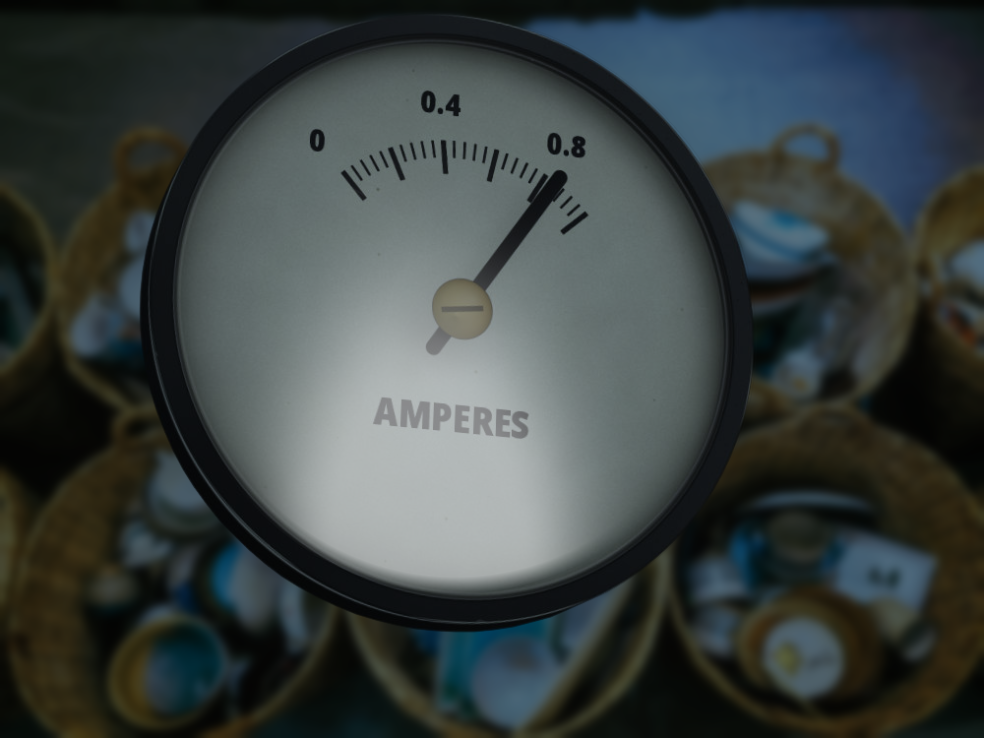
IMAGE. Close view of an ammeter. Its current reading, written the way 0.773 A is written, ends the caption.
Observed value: 0.84 A
